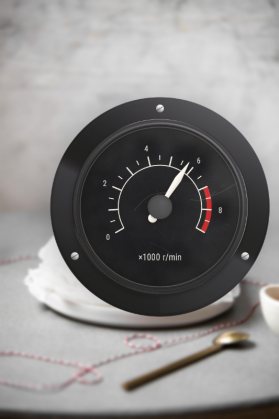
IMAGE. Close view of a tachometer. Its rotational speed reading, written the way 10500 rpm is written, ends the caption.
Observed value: 5750 rpm
